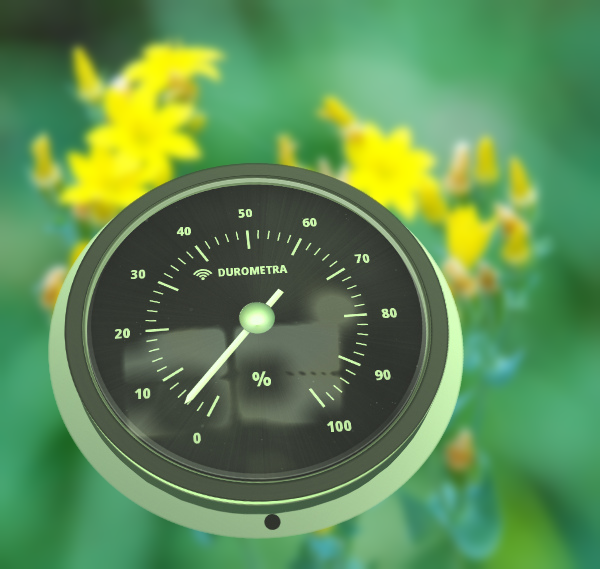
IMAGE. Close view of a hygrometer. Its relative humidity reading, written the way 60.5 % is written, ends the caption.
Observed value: 4 %
